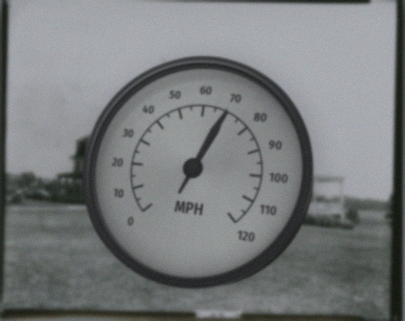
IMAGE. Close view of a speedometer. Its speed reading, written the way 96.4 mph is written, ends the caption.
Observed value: 70 mph
